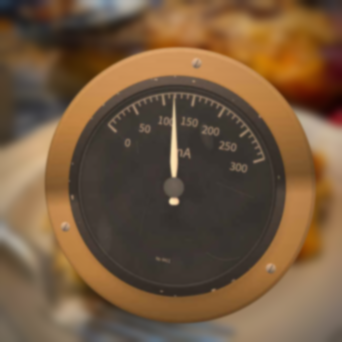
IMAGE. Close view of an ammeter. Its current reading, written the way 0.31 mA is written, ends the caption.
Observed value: 120 mA
